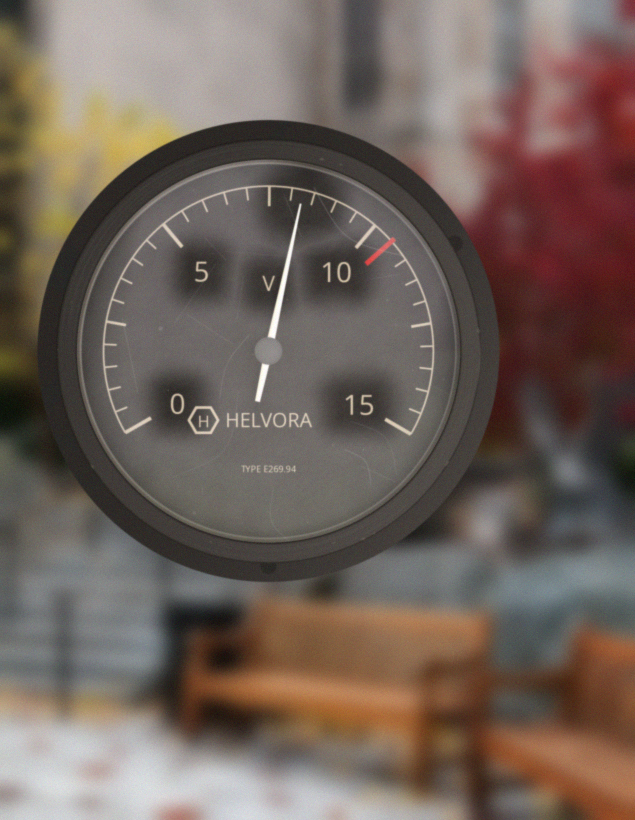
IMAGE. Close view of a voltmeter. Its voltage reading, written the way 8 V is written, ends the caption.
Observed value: 8.25 V
